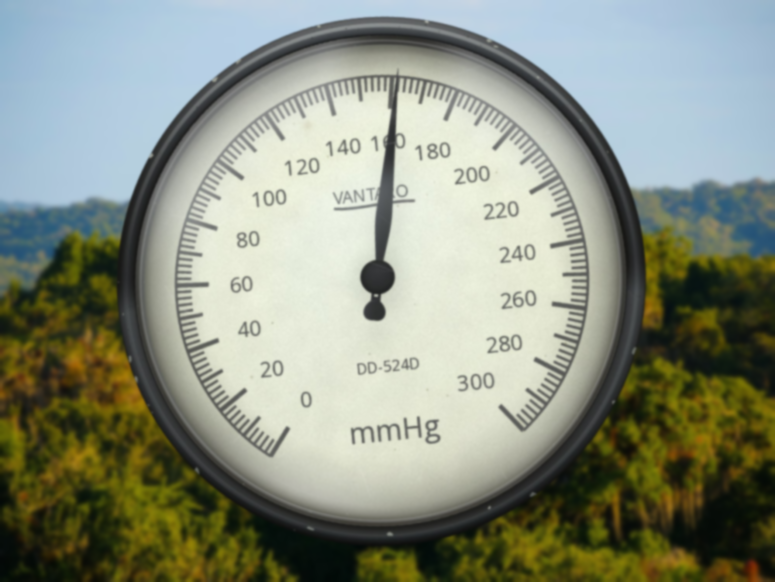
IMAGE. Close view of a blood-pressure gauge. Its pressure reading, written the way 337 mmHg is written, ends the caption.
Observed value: 162 mmHg
